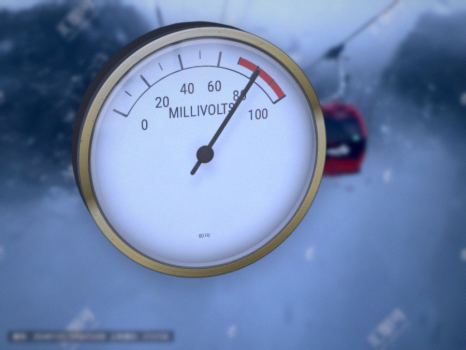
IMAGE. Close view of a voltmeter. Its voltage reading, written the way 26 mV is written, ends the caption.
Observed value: 80 mV
